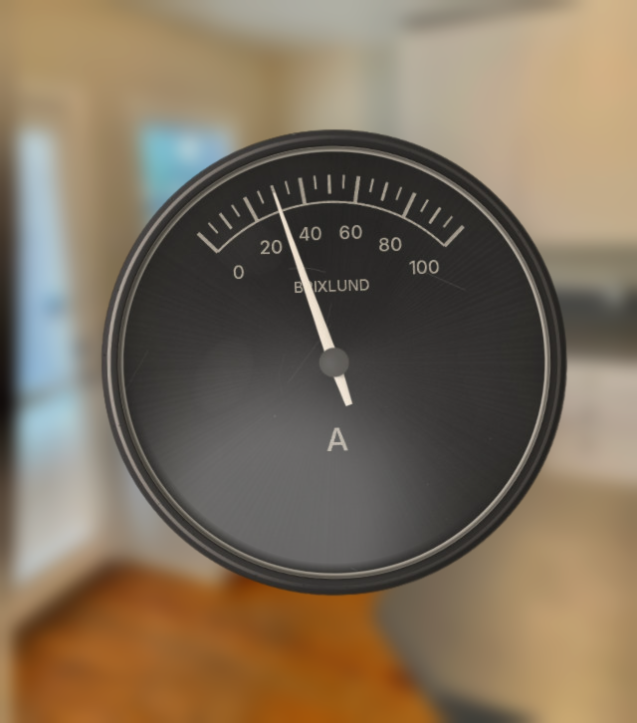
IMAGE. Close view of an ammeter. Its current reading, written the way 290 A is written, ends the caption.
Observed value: 30 A
